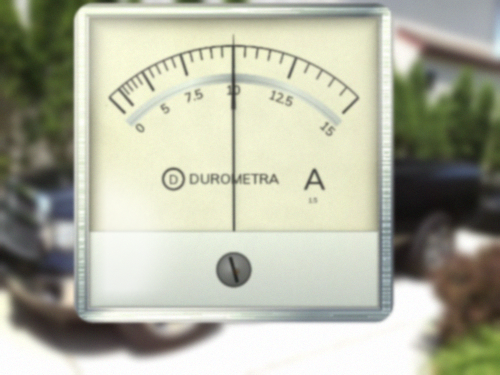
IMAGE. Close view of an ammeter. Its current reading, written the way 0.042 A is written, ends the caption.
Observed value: 10 A
